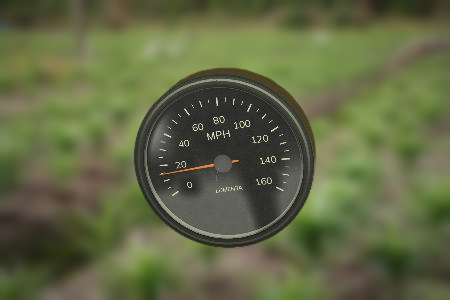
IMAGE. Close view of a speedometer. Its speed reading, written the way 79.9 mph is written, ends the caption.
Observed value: 15 mph
